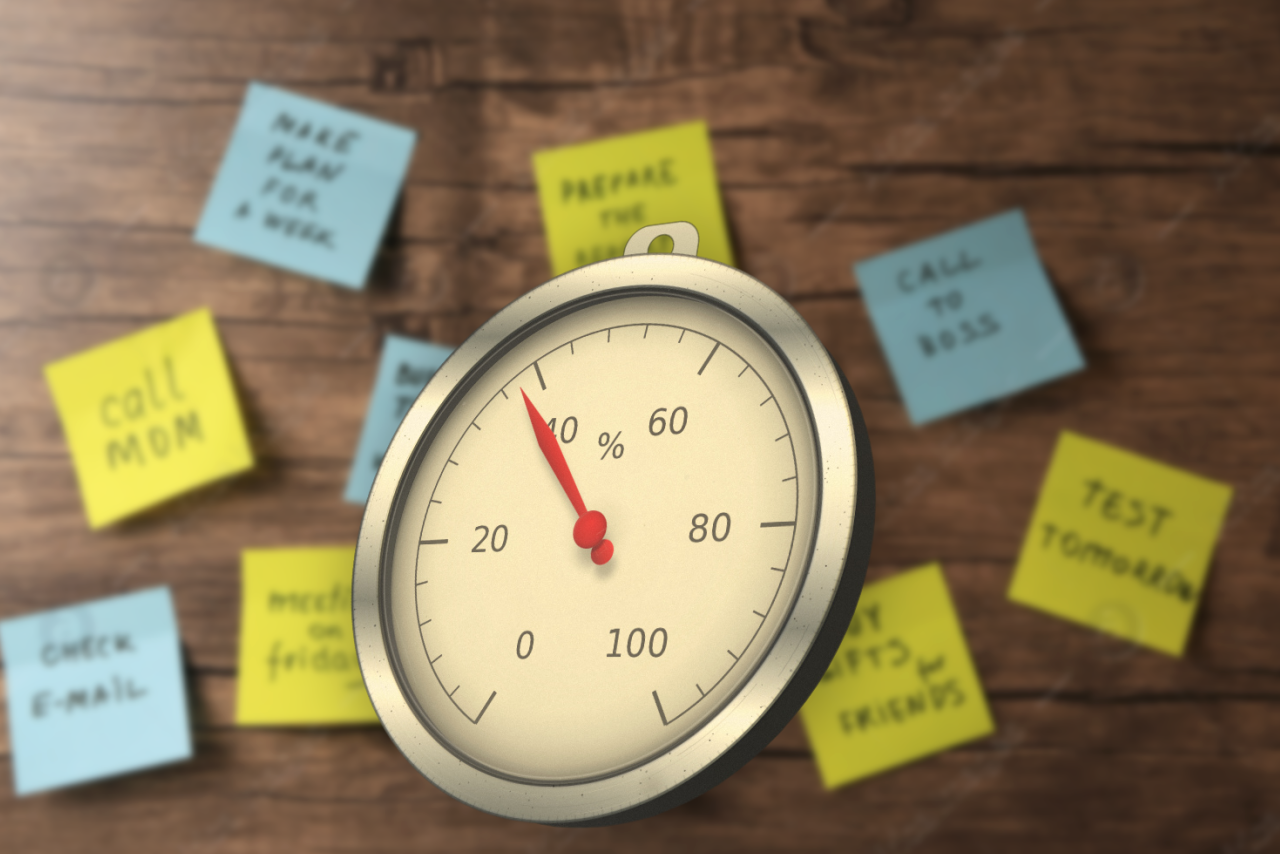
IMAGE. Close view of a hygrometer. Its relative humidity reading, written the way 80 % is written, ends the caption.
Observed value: 38 %
